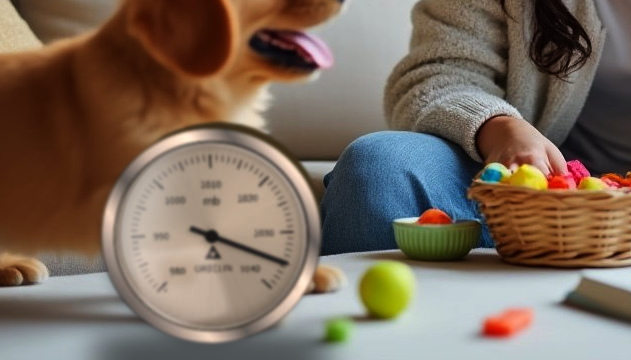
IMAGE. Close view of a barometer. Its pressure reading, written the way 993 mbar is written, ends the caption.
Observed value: 1035 mbar
